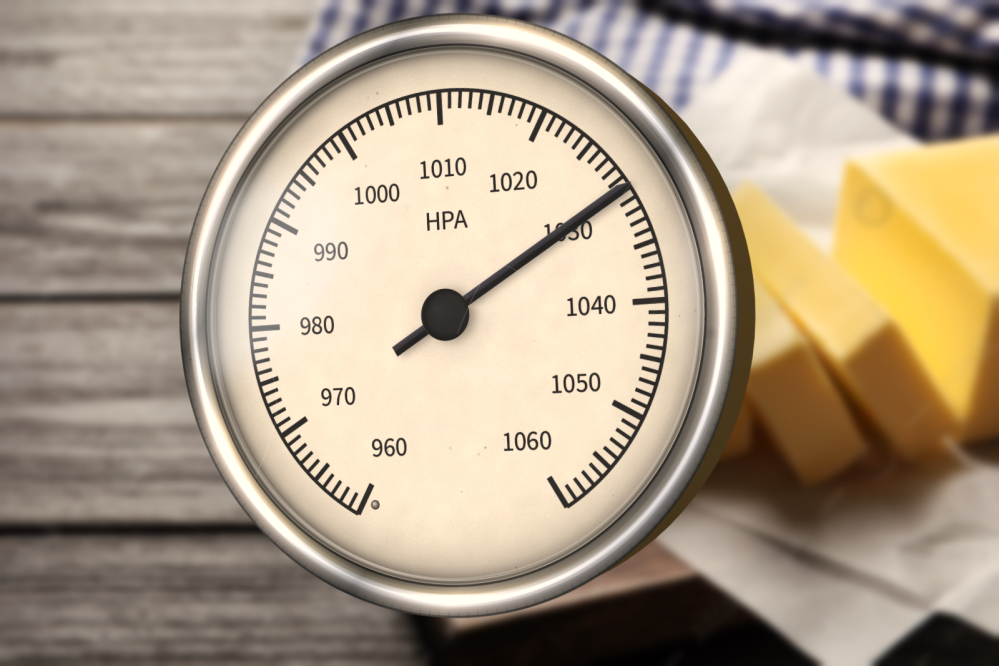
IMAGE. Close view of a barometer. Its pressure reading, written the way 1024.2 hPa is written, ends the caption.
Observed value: 1030 hPa
